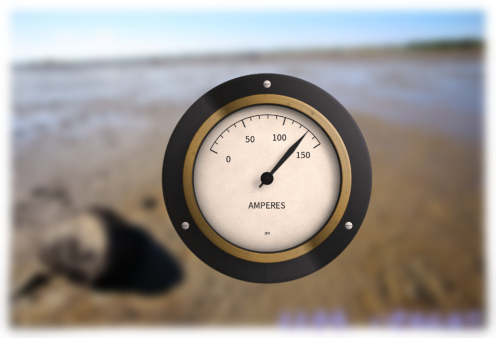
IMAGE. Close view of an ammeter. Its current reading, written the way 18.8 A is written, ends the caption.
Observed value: 130 A
